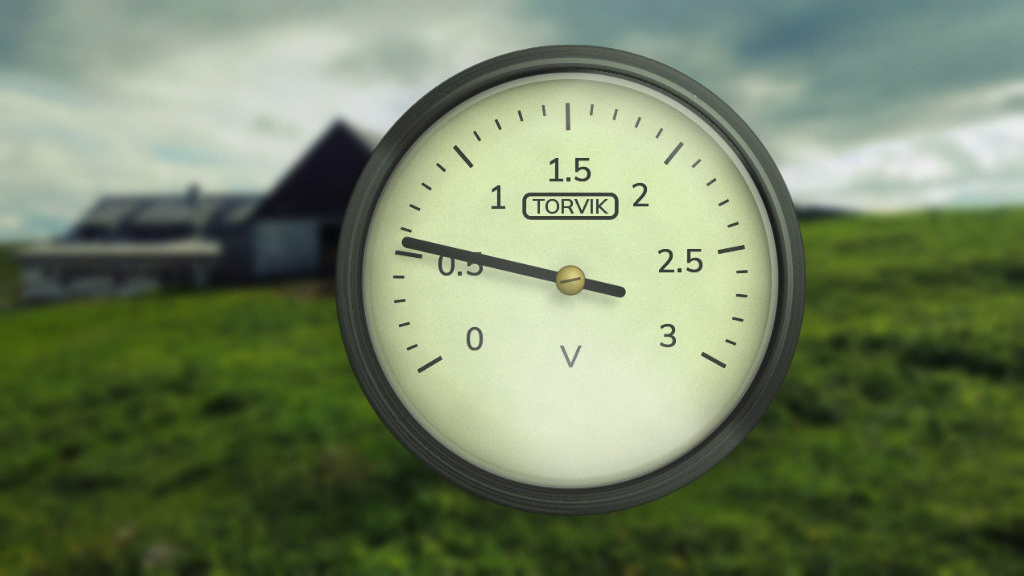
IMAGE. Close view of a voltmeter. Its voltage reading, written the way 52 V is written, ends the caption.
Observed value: 0.55 V
